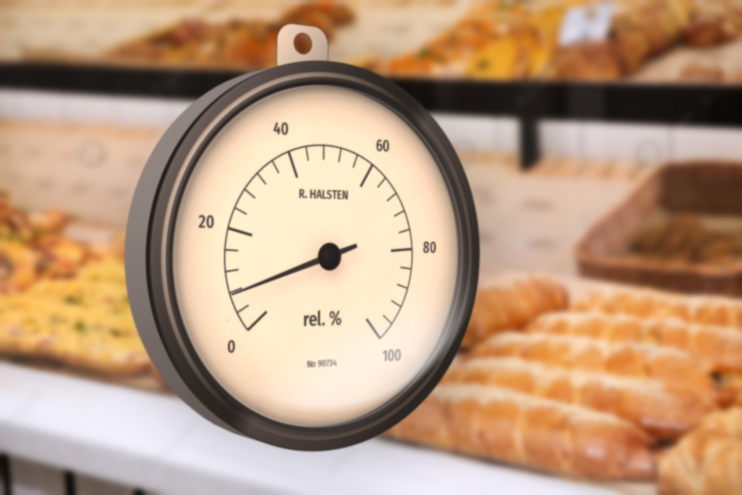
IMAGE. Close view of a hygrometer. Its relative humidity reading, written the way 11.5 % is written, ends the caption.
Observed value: 8 %
